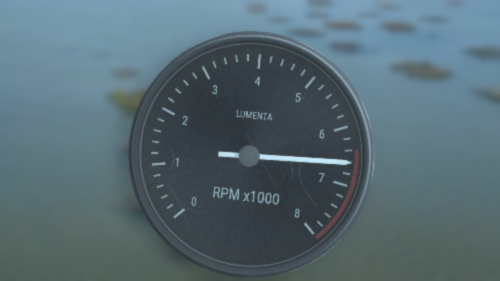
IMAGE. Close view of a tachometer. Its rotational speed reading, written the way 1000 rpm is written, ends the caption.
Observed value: 6600 rpm
